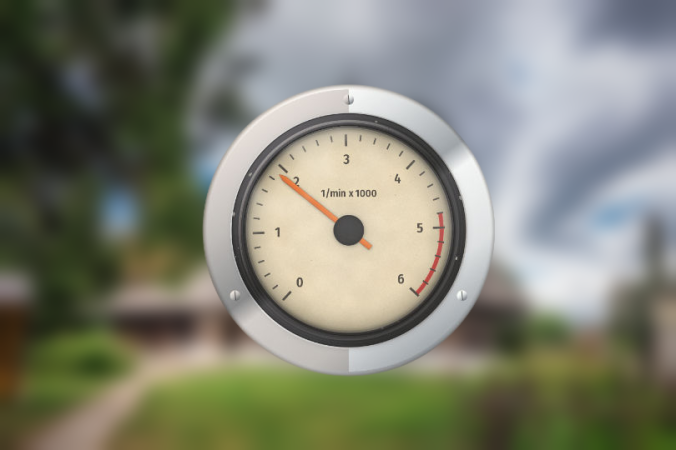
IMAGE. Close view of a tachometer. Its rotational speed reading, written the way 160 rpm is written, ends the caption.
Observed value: 1900 rpm
